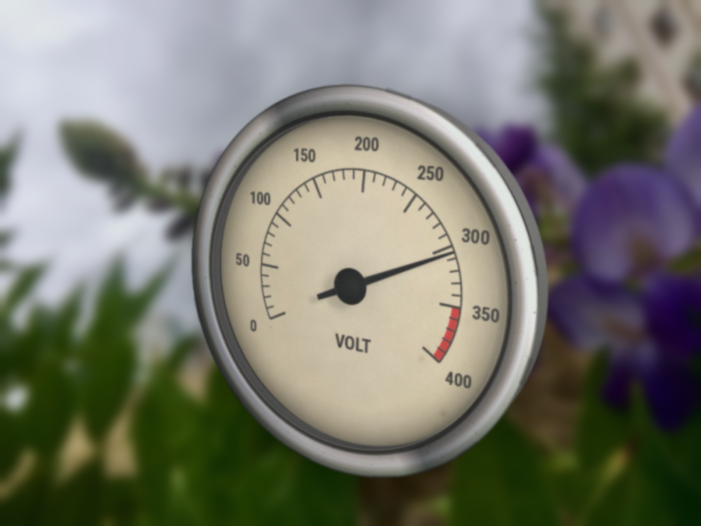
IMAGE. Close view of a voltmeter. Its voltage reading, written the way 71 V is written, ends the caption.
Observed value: 305 V
